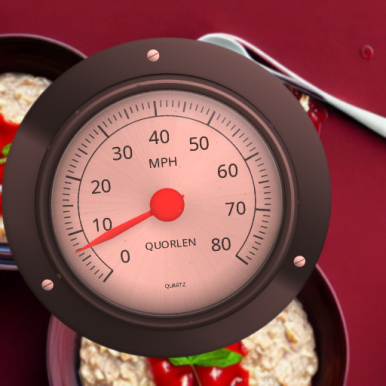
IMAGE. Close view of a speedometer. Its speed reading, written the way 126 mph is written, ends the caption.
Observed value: 7 mph
